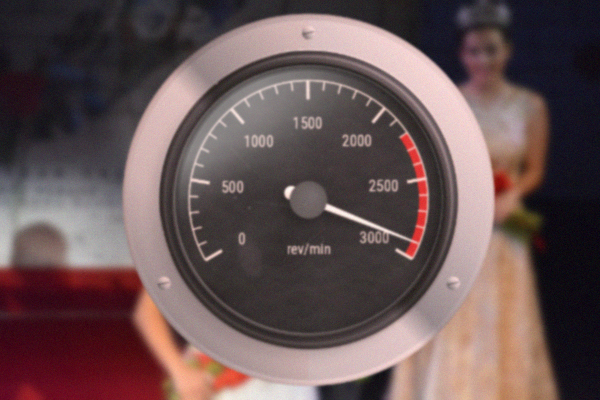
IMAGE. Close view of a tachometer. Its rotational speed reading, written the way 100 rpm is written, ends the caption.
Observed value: 2900 rpm
